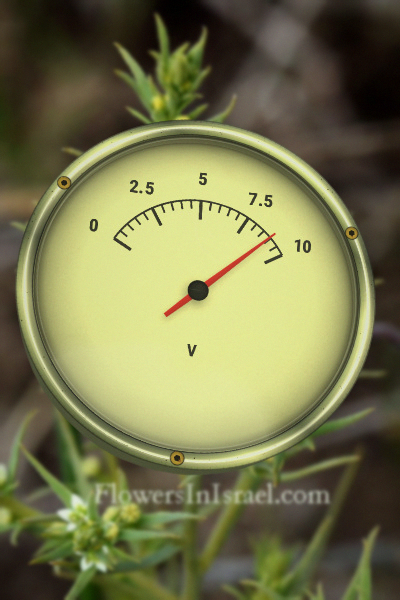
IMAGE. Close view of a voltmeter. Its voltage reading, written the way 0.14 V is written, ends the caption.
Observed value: 9 V
